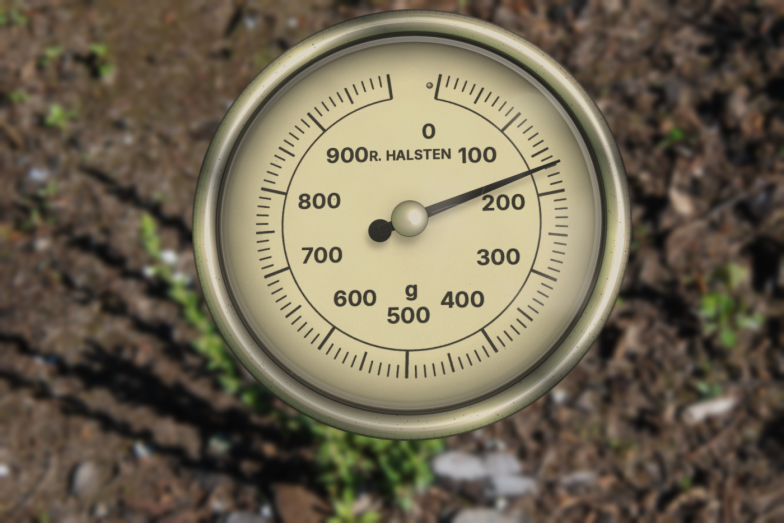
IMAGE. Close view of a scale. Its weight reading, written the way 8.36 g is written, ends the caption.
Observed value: 170 g
